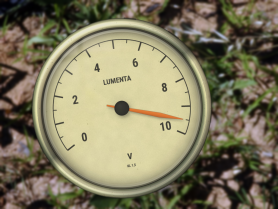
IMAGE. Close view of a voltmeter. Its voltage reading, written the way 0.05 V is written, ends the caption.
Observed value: 9.5 V
